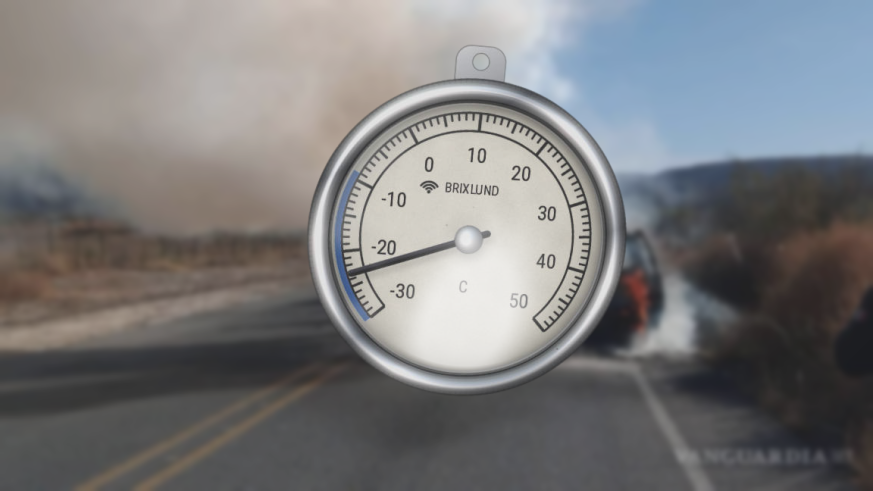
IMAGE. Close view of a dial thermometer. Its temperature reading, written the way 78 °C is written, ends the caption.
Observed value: -23 °C
